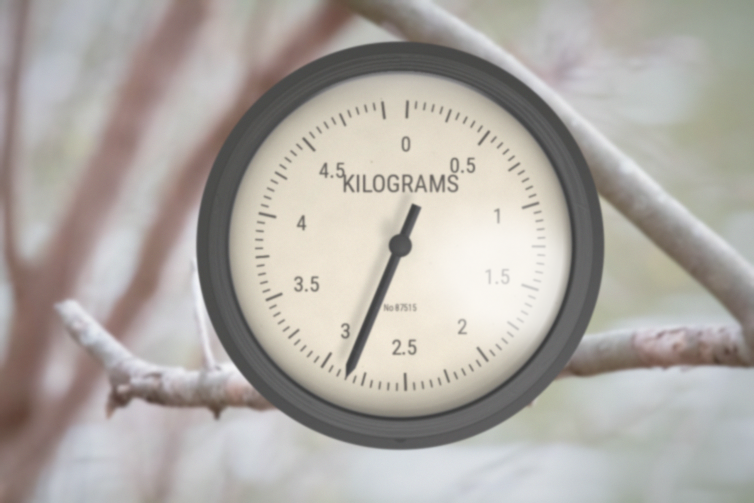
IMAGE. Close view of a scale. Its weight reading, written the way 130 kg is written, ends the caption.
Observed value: 2.85 kg
